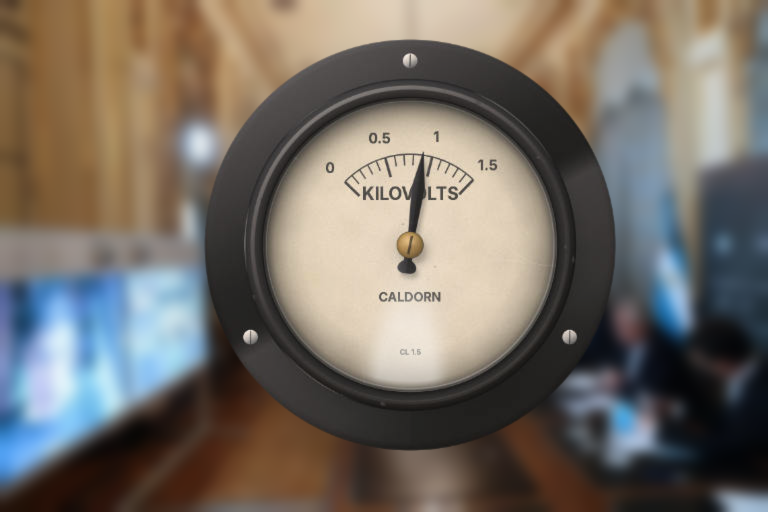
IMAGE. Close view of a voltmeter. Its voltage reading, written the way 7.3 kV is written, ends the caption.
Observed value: 0.9 kV
